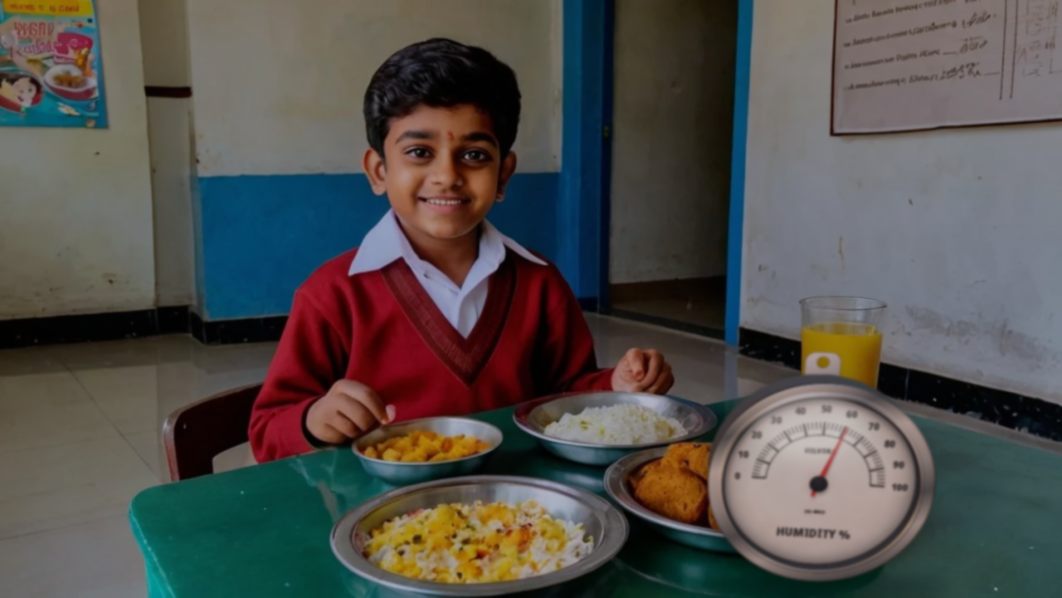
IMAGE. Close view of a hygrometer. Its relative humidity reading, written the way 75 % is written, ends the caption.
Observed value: 60 %
